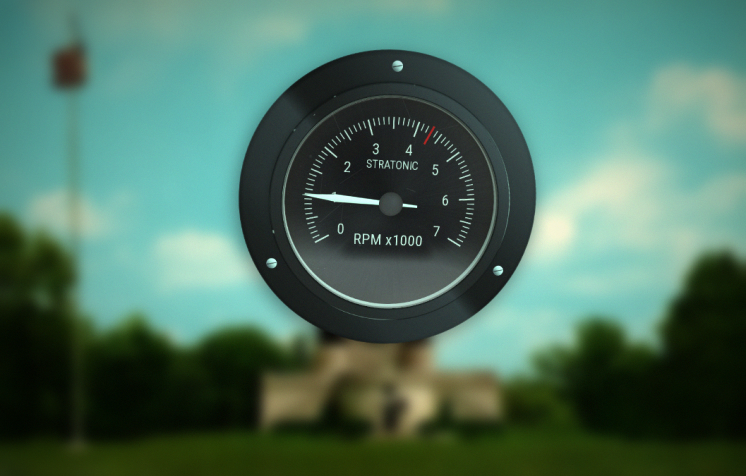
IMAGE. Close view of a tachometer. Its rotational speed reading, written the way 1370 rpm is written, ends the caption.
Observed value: 1000 rpm
